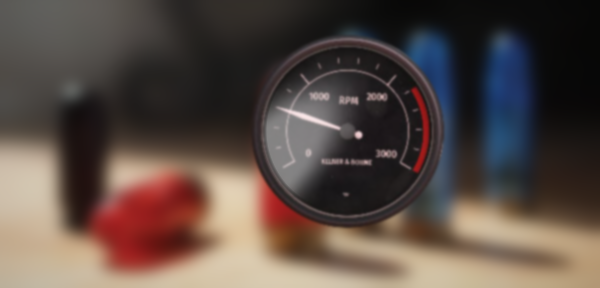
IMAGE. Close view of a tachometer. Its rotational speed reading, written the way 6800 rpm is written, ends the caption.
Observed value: 600 rpm
